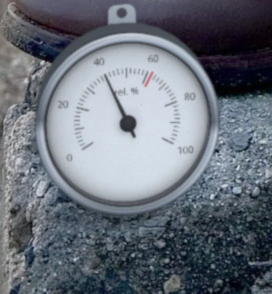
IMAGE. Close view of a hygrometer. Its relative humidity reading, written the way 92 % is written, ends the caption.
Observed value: 40 %
